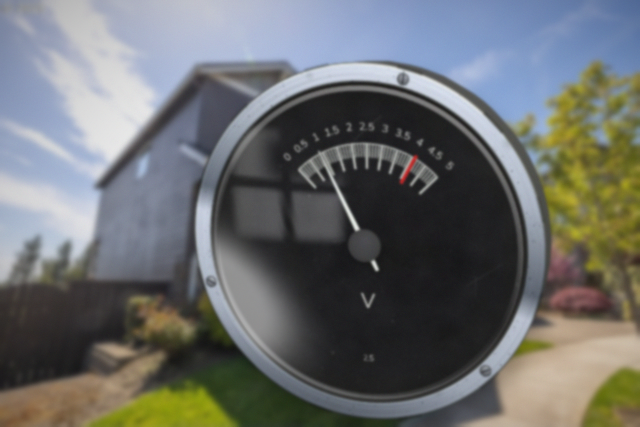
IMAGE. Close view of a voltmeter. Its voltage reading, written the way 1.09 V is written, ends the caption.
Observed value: 1 V
